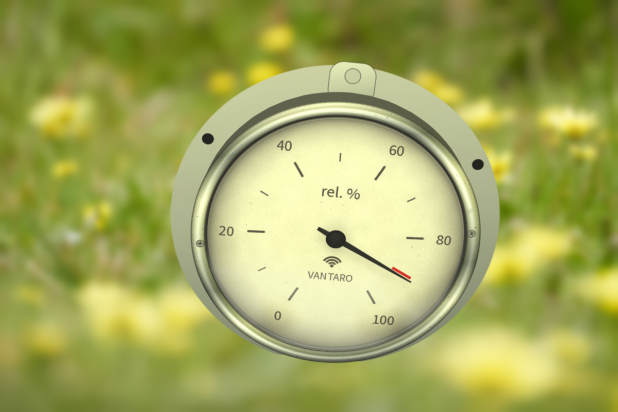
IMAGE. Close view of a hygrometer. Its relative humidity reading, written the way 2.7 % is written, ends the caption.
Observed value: 90 %
